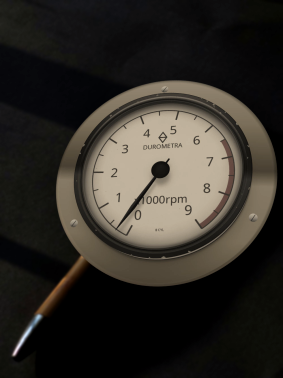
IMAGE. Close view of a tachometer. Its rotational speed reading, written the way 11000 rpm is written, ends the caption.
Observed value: 250 rpm
